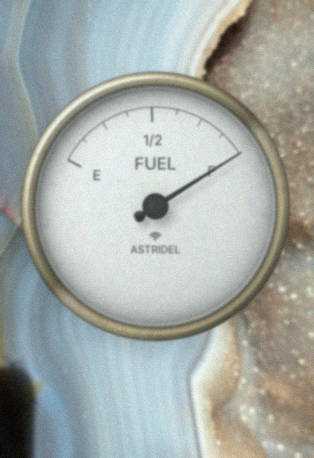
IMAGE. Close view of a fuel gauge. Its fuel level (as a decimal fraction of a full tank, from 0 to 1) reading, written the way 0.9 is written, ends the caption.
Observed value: 1
